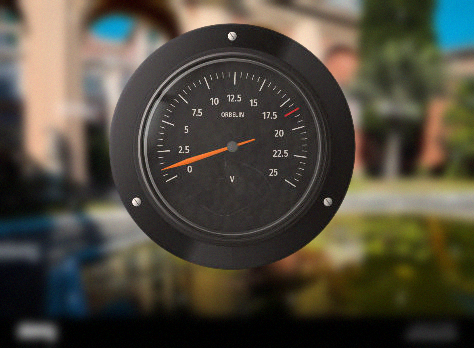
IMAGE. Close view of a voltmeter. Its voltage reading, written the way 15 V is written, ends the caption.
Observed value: 1 V
